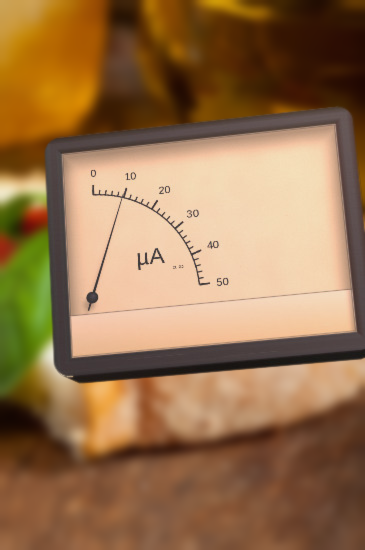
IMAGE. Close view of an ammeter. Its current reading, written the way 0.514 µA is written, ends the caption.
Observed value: 10 µA
